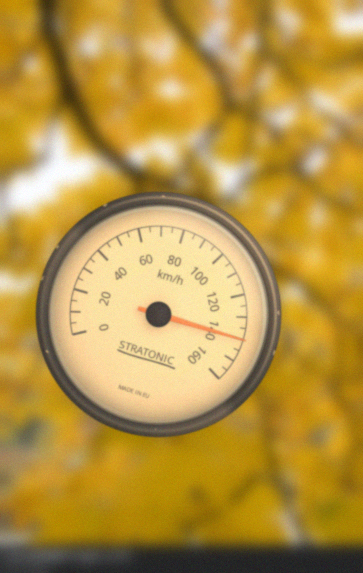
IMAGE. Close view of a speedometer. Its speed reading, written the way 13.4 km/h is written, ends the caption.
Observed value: 140 km/h
